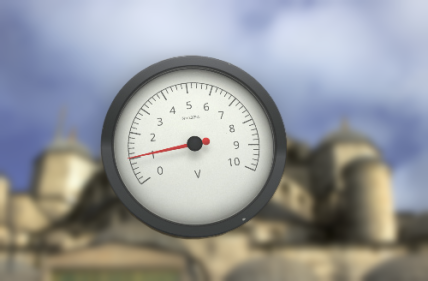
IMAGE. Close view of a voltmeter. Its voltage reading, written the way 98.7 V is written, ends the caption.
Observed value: 1 V
